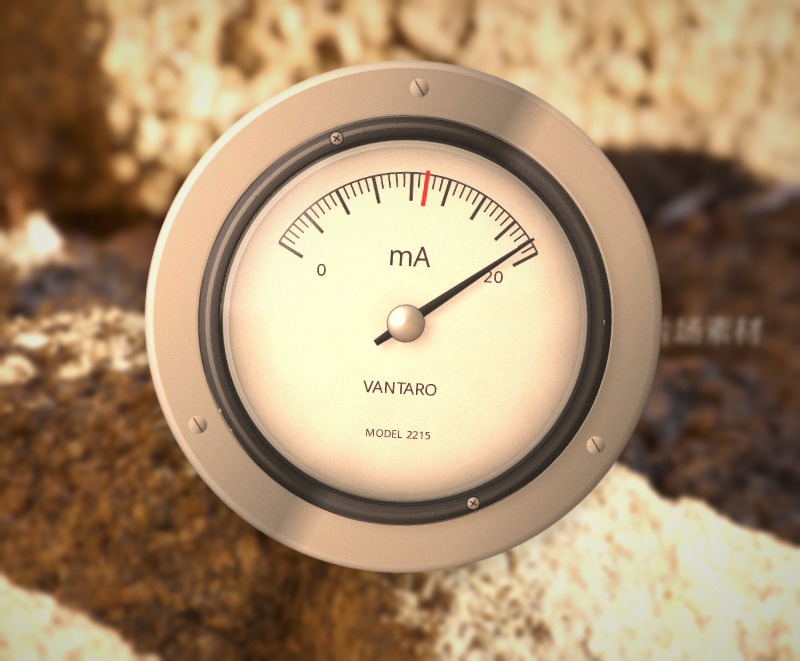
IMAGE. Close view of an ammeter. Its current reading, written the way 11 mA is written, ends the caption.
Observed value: 19 mA
